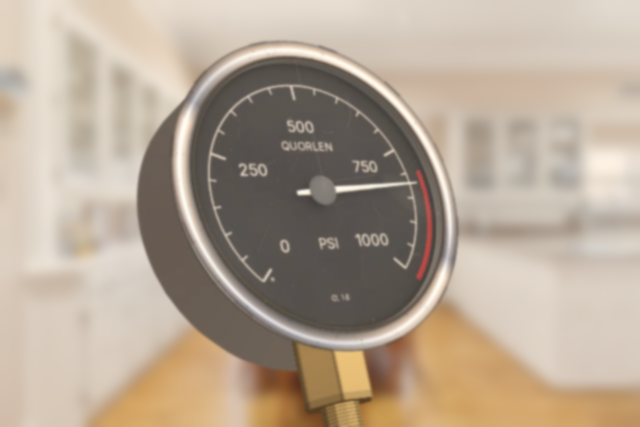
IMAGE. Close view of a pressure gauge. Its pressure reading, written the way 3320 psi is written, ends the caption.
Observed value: 825 psi
